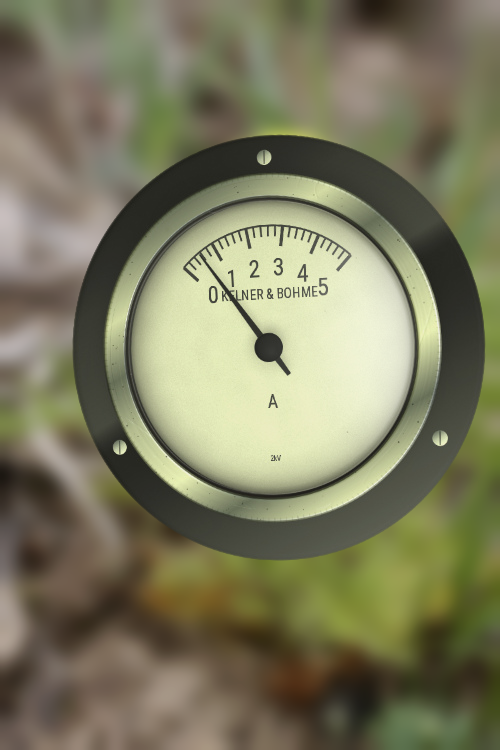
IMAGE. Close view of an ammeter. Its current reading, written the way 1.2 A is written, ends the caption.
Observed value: 0.6 A
